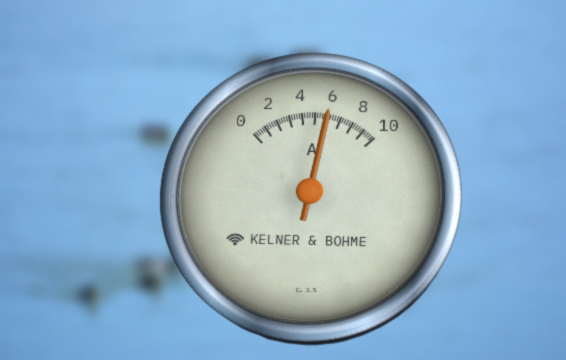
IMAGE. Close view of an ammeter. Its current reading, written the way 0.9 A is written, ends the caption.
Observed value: 6 A
